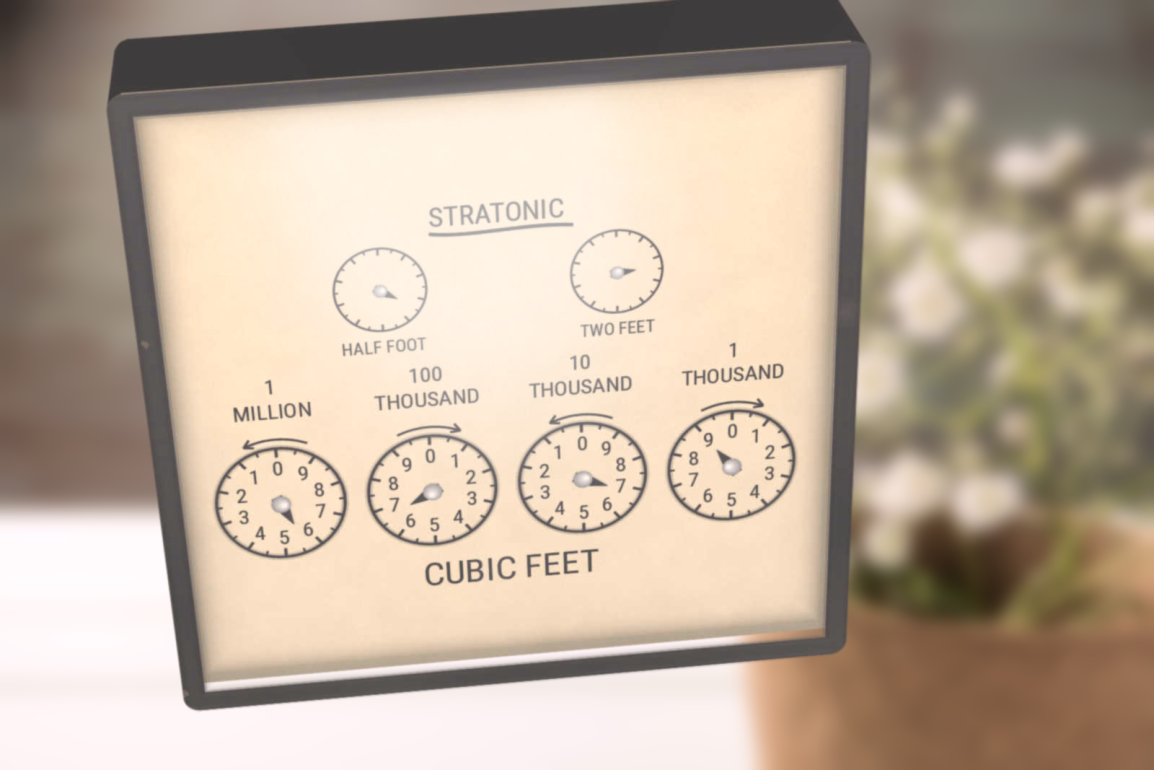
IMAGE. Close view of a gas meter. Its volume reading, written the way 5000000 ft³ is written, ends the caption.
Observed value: 566900 ft³
